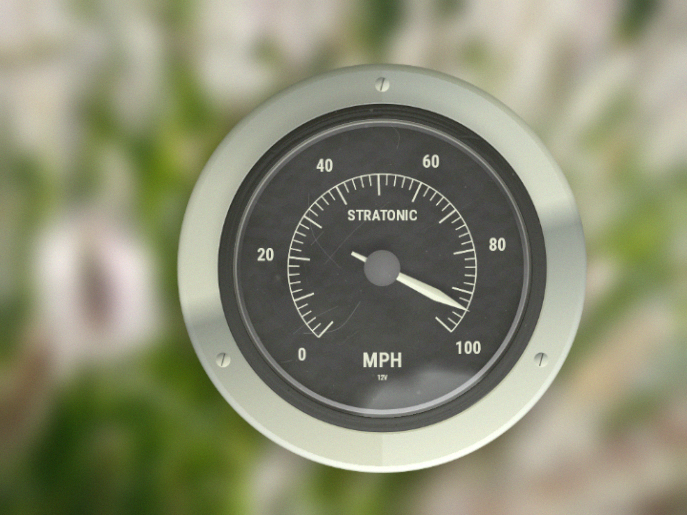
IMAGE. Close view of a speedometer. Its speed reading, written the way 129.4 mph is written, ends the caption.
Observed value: 94 mph
